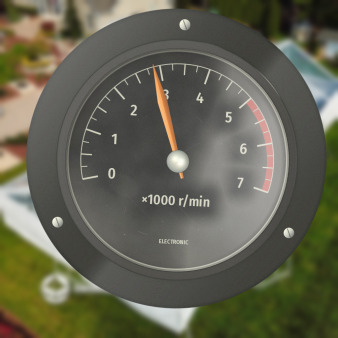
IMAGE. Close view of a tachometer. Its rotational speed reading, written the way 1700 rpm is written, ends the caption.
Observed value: 2875 rpm
